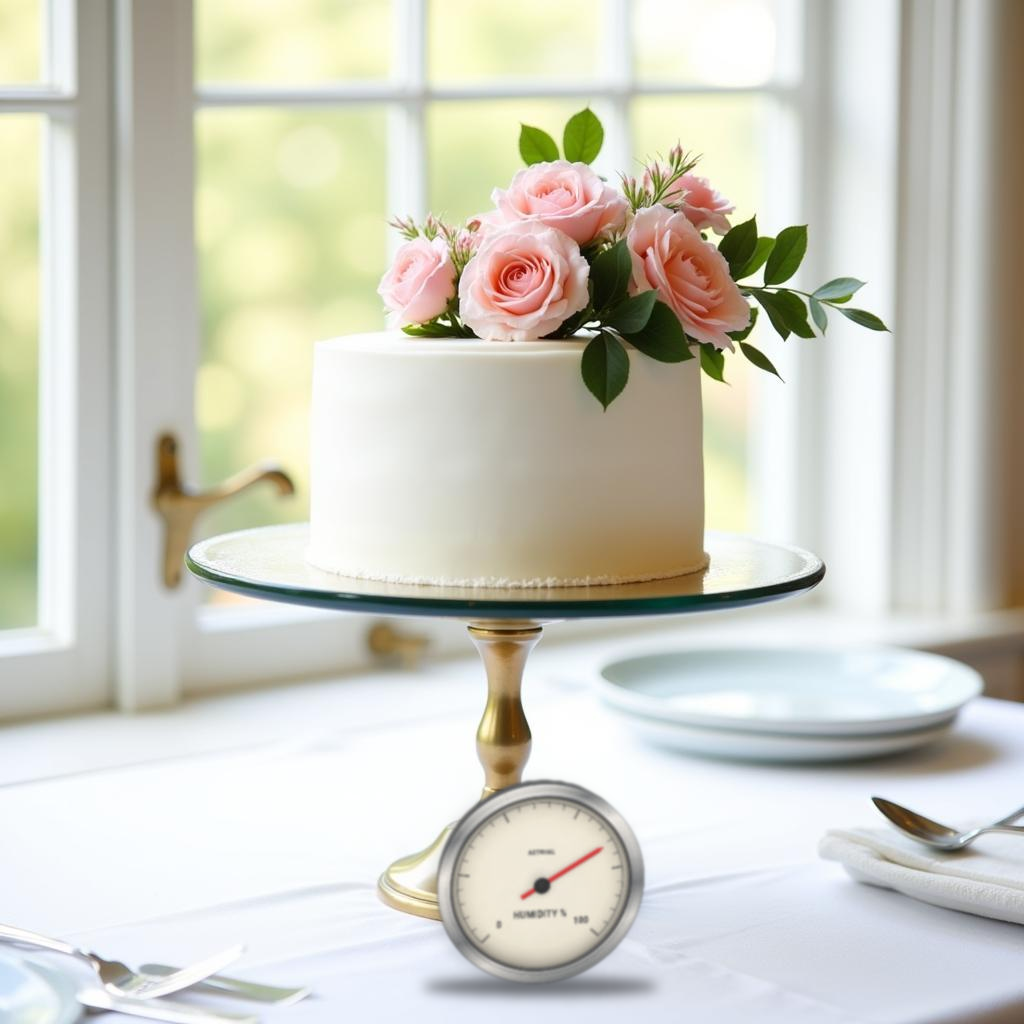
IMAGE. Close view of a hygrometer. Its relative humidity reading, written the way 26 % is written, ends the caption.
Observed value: 72 %
